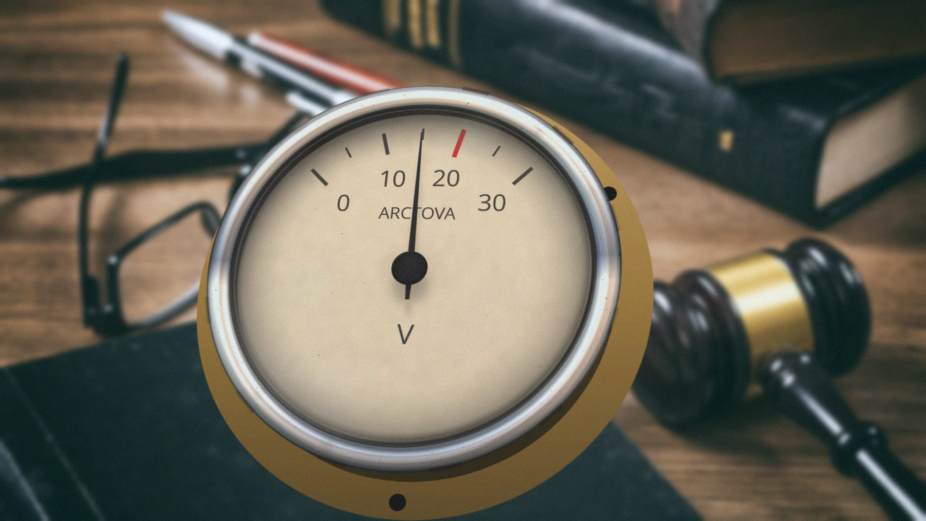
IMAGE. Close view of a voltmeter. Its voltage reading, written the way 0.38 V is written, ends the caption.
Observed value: 15 V
